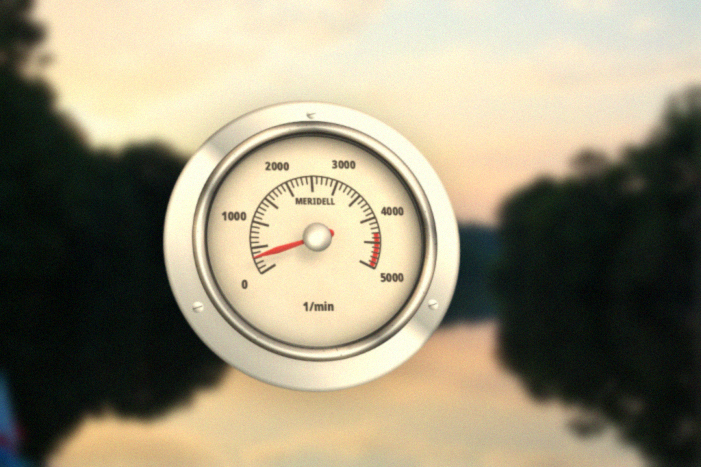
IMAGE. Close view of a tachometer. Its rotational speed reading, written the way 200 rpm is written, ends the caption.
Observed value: 300 rpm
